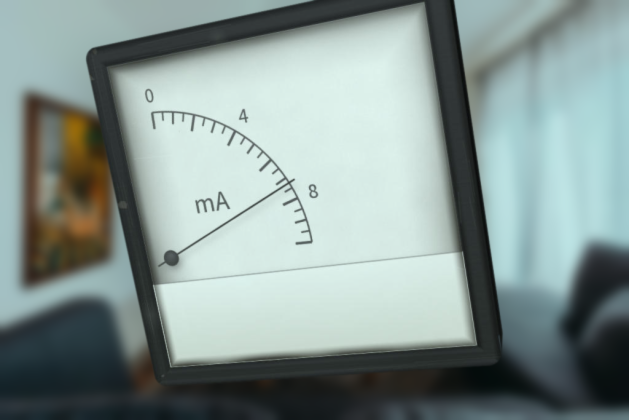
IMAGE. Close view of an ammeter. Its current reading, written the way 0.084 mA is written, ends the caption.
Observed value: 7.25 mA
